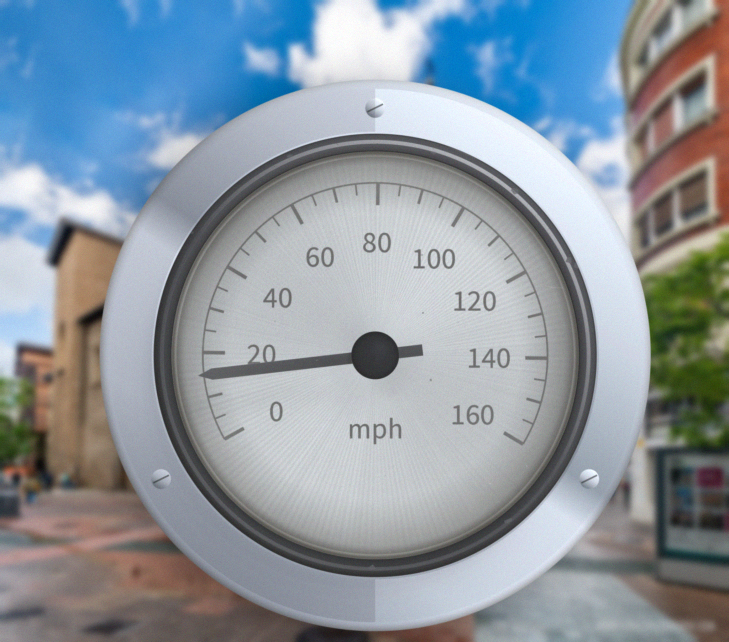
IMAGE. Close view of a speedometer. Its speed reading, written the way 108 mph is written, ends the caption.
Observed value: 15 mph
